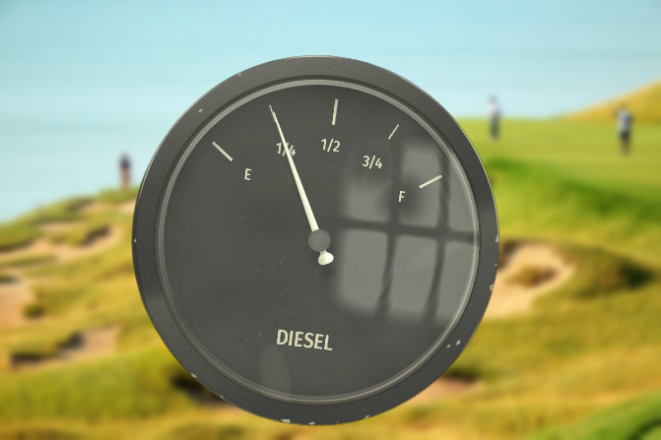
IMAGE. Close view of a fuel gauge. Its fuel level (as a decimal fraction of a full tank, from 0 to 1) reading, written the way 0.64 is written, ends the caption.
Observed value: 0.25
